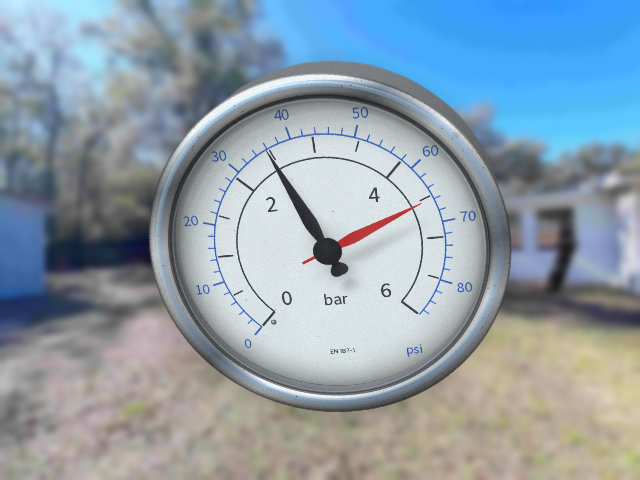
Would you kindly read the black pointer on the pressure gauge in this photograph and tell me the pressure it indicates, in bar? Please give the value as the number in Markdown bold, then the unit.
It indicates **2.5** bar
